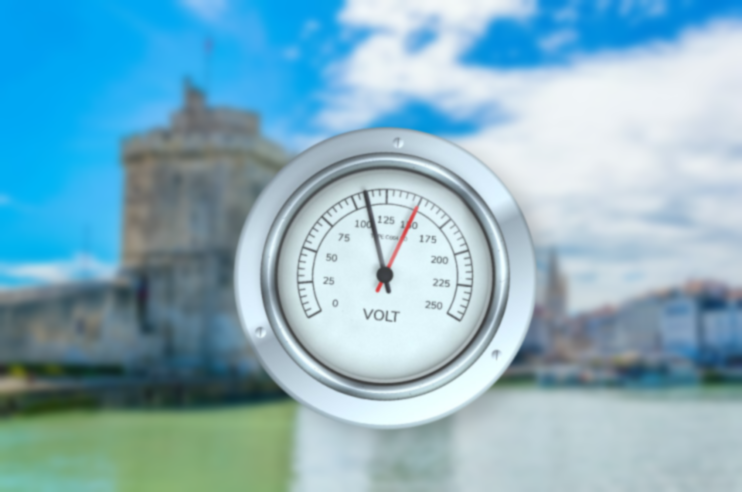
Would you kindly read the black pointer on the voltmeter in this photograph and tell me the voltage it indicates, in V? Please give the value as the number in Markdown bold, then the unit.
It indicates **110** V
